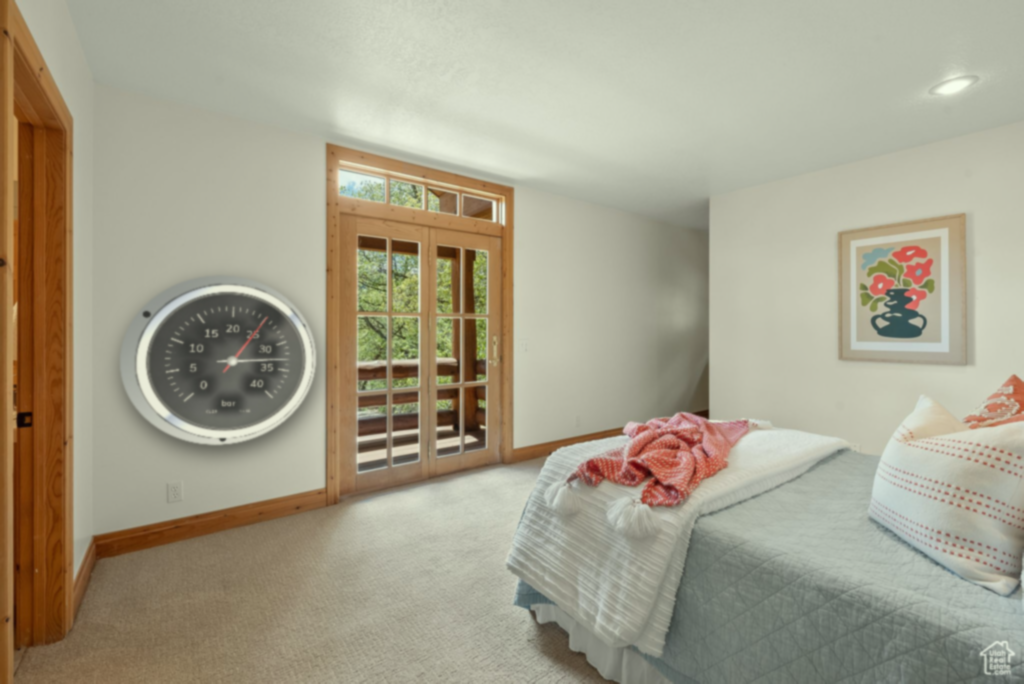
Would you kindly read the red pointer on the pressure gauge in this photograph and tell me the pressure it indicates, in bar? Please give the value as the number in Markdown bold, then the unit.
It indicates **25** bar
